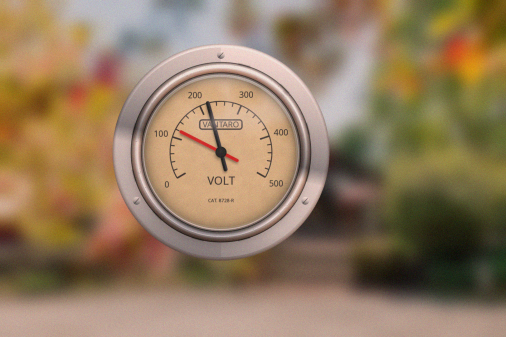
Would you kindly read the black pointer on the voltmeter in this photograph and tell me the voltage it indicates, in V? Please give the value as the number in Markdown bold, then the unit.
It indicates **220** V
